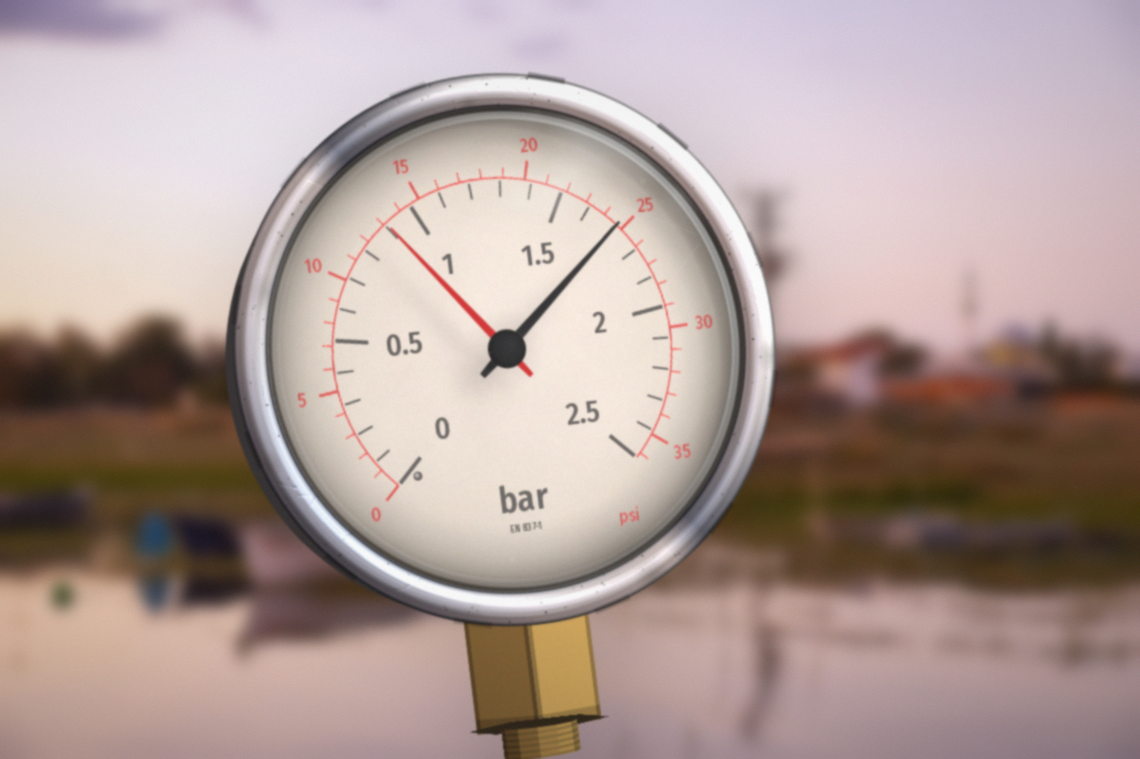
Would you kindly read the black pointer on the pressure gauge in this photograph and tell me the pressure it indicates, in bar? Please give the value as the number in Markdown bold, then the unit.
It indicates **1.7** bar
